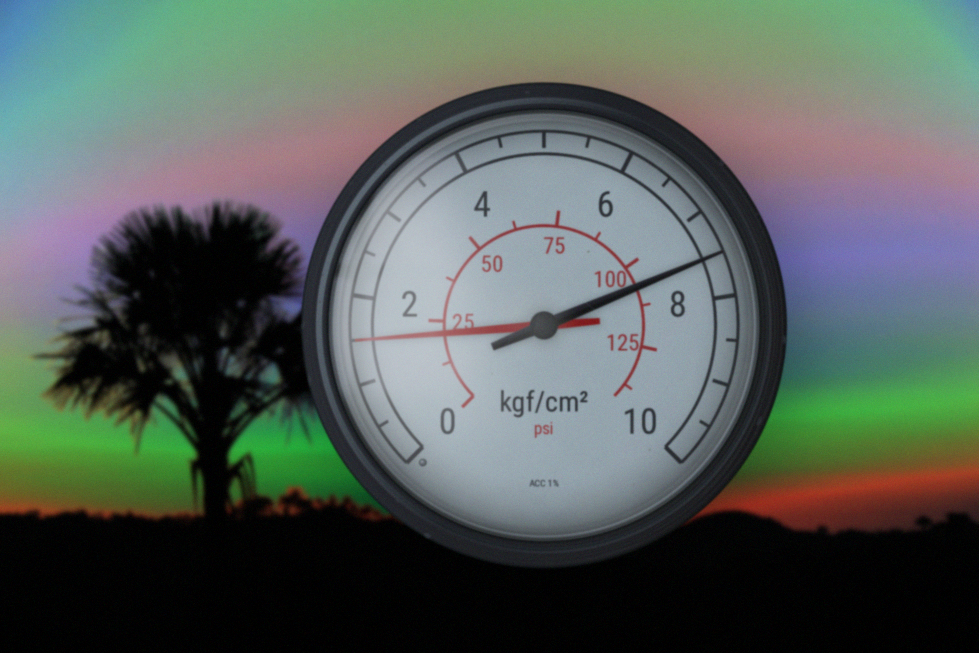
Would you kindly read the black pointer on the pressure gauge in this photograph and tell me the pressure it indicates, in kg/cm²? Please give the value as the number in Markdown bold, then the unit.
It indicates **7.5** kg/cm²
